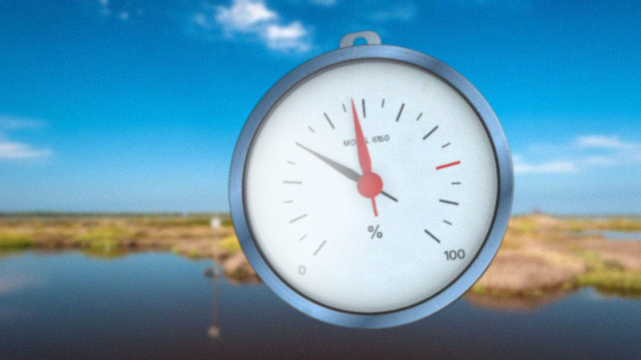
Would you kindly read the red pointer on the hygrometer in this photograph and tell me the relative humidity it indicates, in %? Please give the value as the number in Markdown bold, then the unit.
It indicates **47.5** %
